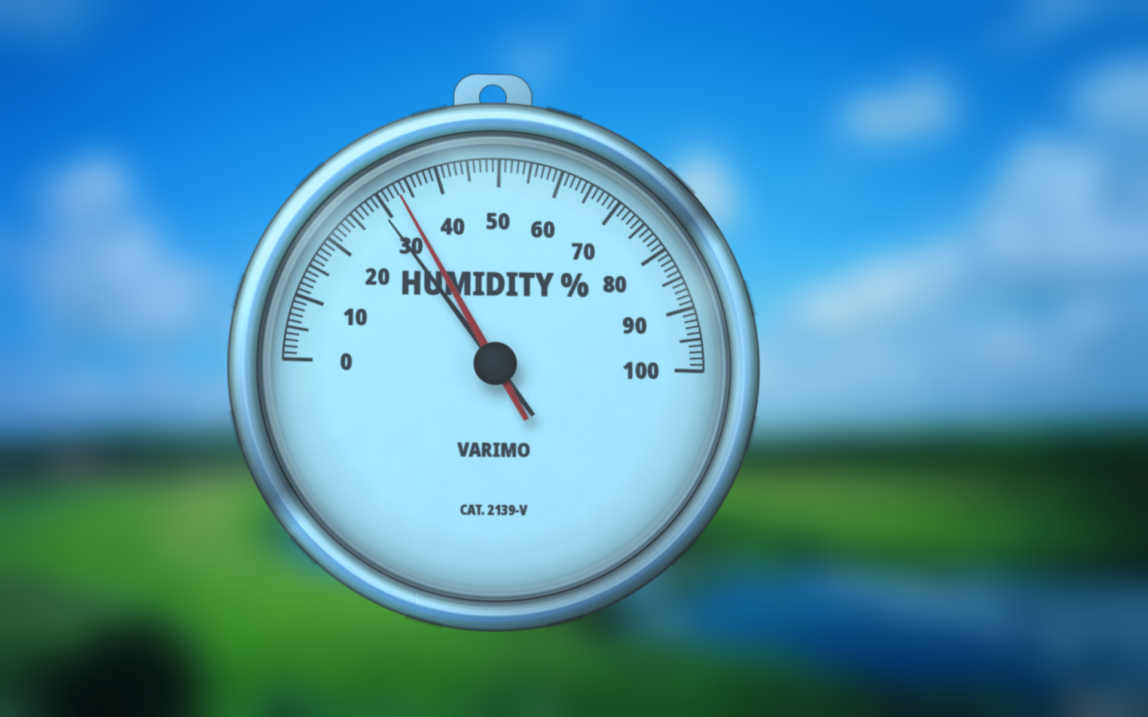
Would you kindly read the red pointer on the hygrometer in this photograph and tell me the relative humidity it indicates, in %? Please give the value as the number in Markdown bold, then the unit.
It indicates **33** %
